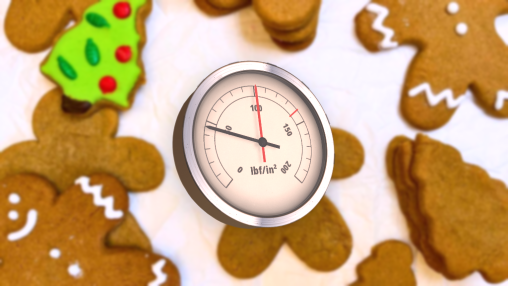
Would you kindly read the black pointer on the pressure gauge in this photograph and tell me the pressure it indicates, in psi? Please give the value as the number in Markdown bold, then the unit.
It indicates **45** psi
